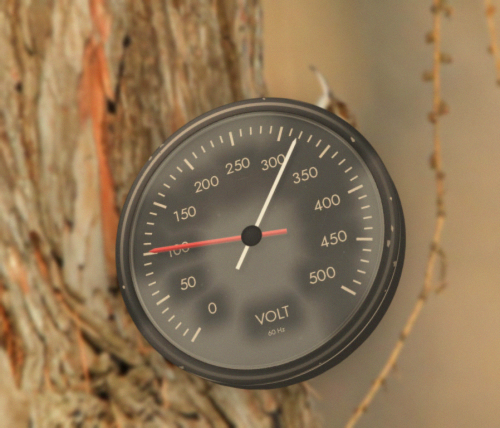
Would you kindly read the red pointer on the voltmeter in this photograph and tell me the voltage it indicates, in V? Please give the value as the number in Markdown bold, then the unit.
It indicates **100** V
